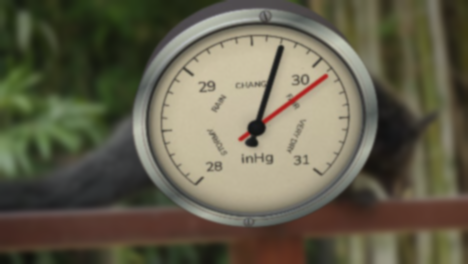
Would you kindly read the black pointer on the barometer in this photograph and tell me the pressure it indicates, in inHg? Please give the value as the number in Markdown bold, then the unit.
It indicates **29.7** inHg
